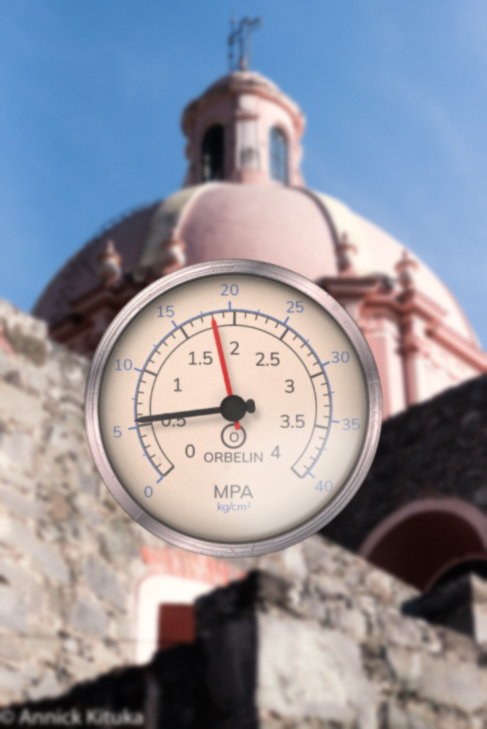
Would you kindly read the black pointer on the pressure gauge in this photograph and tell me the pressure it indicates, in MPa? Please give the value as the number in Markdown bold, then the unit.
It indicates **0.55** MPa
